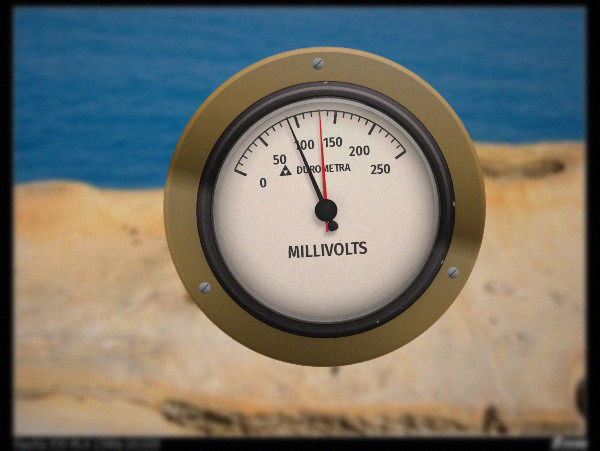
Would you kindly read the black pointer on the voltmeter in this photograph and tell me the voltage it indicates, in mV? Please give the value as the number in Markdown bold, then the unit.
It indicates **90** mV
